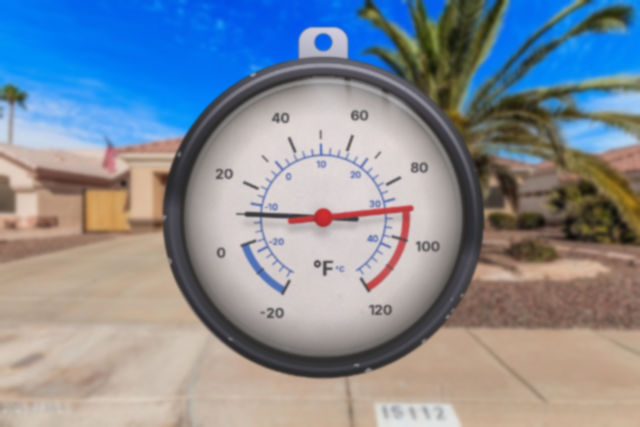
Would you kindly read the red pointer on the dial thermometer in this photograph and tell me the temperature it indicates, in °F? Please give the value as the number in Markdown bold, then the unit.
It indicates **90** °F
